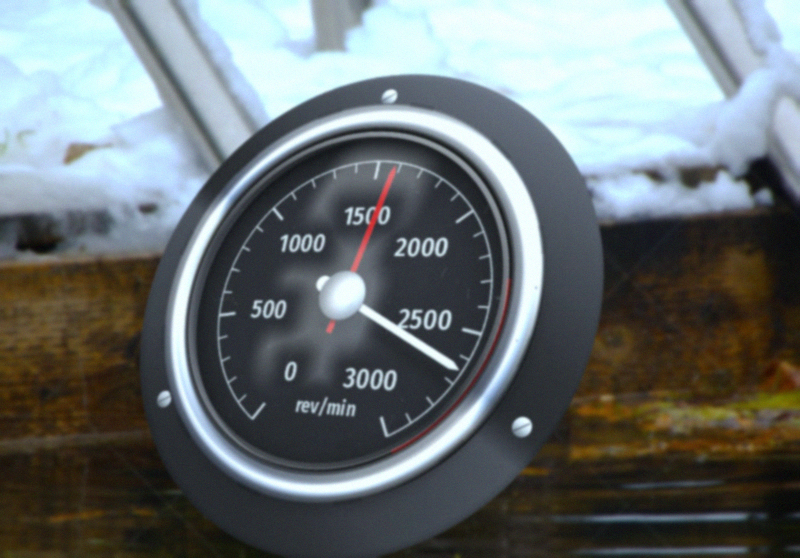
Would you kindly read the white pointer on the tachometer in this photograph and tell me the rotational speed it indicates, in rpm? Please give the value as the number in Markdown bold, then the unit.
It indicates **2650** rpm
